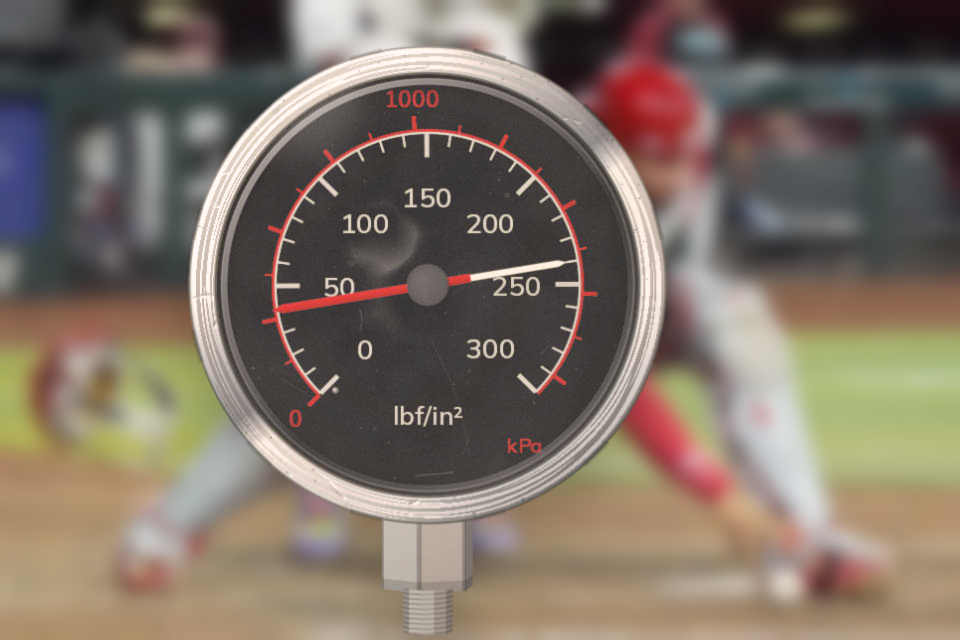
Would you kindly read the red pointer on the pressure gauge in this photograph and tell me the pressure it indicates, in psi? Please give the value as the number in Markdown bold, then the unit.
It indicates **40** psi
